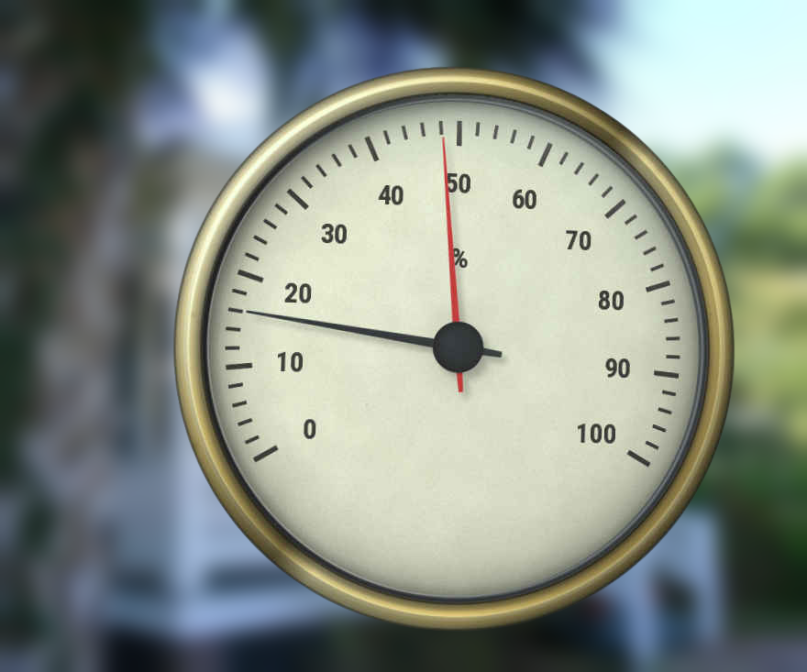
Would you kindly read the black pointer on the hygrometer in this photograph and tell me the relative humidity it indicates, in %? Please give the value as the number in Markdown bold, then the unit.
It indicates **16** %
